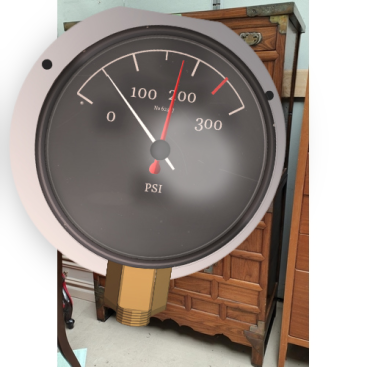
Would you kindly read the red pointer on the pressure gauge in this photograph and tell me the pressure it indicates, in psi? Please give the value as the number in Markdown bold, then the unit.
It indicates **175** psi
